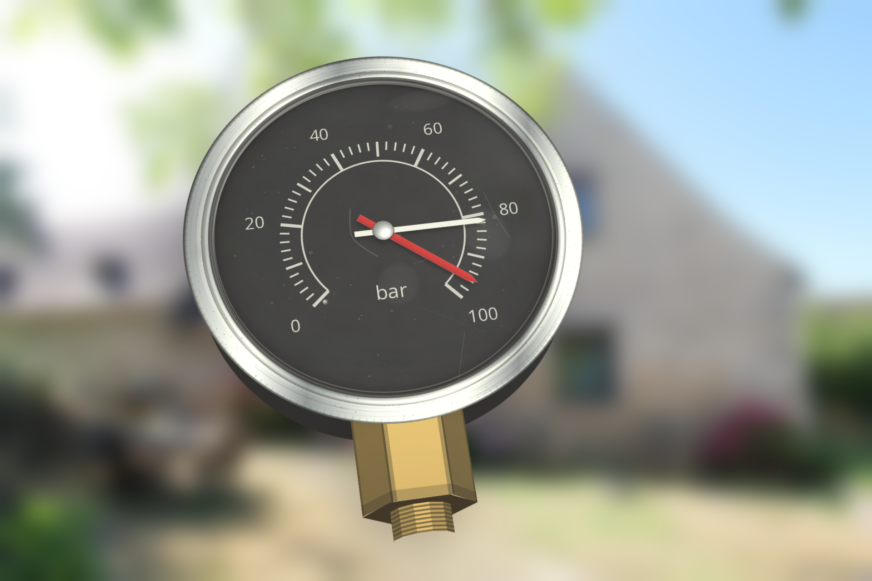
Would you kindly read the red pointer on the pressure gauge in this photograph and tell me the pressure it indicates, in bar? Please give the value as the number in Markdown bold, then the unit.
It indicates **96** bar
